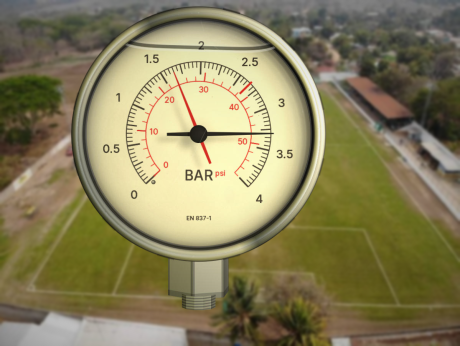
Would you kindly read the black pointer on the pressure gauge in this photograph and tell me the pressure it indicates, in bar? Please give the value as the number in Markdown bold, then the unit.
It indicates **3.3** bar
